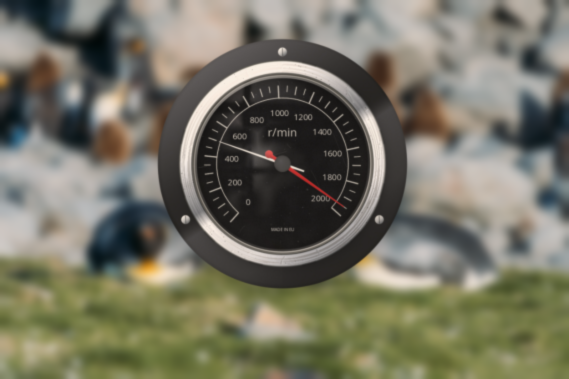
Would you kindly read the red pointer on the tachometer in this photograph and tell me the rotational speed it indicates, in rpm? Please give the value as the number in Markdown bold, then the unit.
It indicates **1950** rpm
